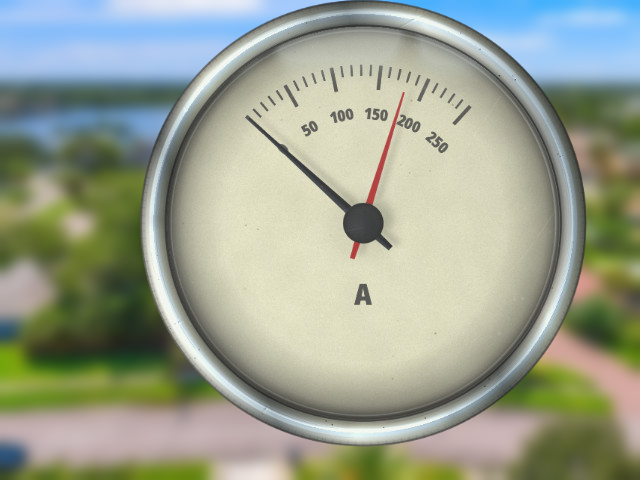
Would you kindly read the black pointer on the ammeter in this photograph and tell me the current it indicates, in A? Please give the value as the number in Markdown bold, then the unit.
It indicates **0** A
